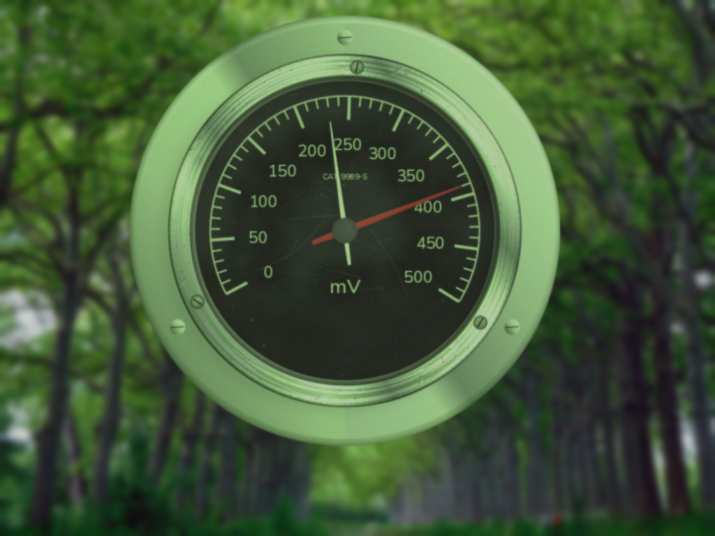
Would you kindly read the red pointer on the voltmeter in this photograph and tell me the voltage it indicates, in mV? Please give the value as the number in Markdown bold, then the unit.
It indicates **390** mV
